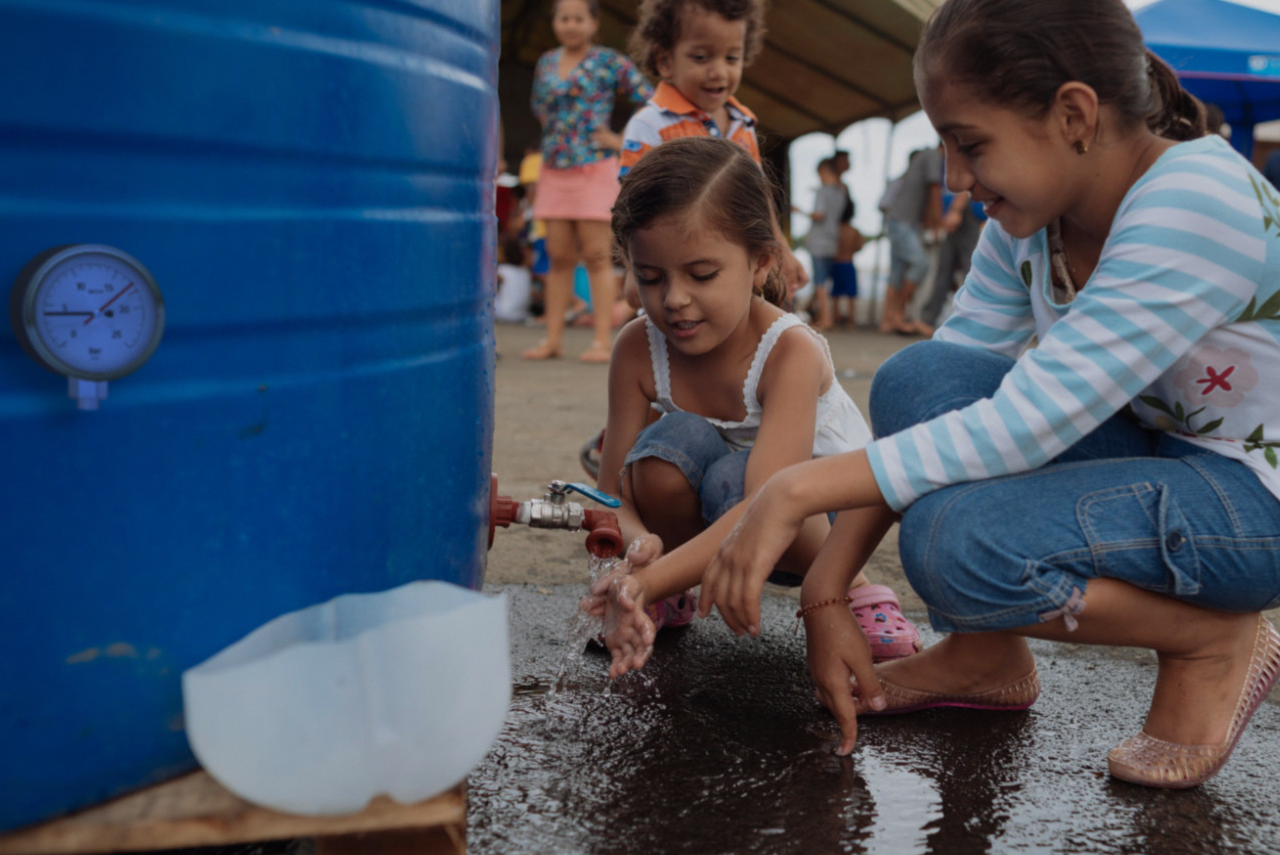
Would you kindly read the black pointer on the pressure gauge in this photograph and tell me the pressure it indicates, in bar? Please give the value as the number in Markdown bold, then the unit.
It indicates **4** bar
